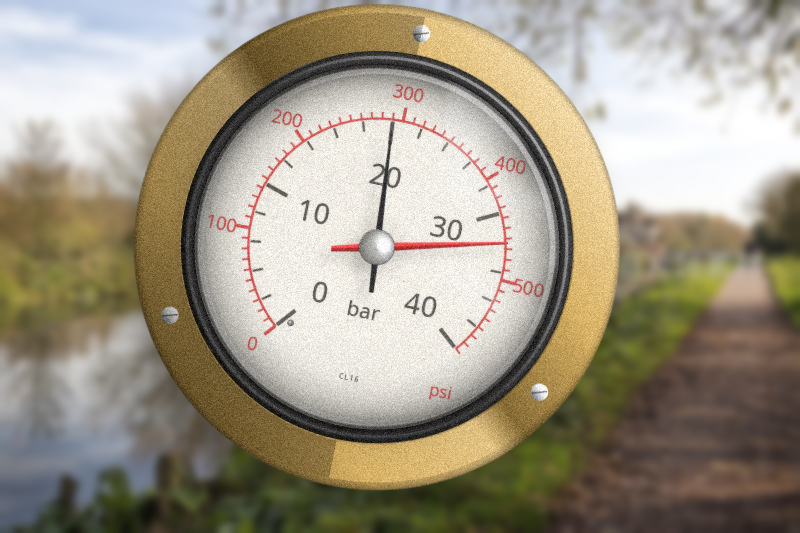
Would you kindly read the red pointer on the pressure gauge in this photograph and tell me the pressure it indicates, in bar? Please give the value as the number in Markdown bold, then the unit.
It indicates **32** bar
